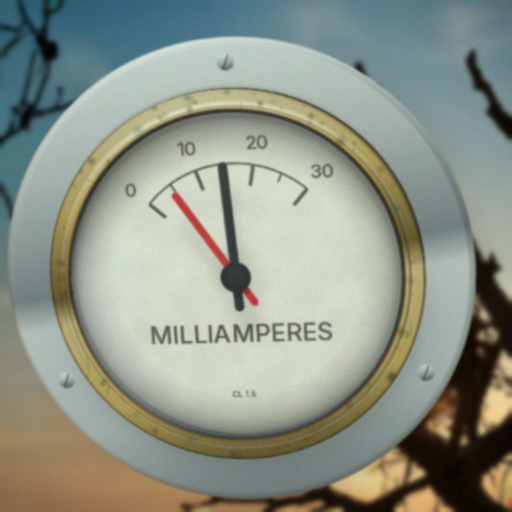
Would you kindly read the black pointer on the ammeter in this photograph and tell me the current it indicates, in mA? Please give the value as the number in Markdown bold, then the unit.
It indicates **15** mA
